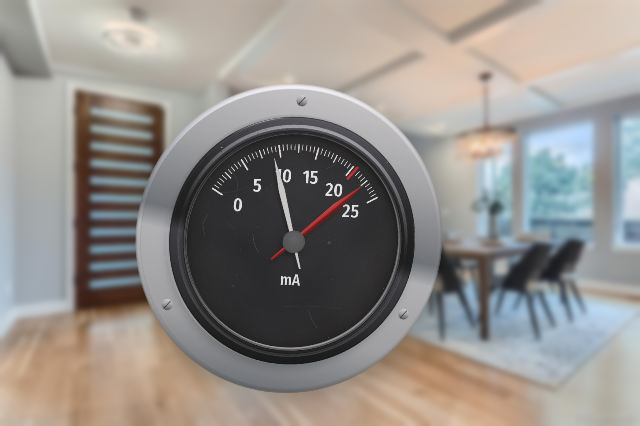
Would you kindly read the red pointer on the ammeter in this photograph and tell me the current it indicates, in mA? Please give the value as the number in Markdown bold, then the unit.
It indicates **22.5** mA
